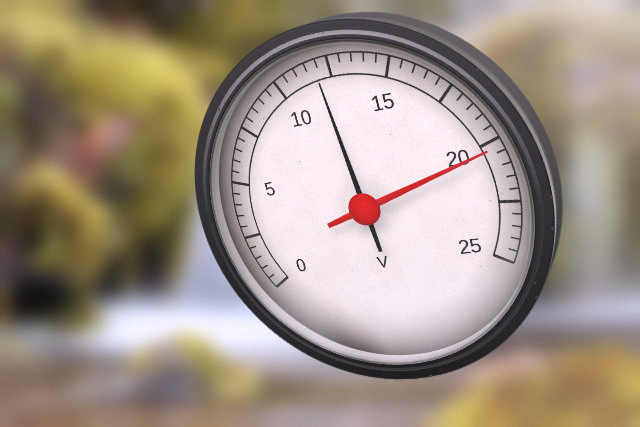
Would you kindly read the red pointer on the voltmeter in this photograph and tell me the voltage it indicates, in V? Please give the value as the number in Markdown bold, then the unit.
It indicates **20.25** V
